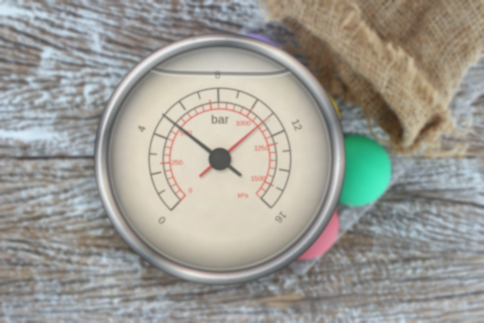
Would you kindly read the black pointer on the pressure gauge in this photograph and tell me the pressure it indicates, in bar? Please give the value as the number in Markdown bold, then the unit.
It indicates **5** bar
